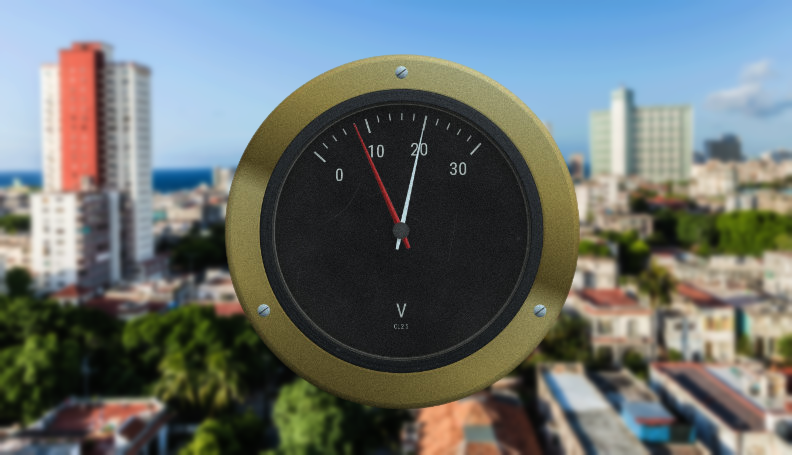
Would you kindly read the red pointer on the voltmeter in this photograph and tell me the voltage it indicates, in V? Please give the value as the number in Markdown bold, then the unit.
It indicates **8** V
